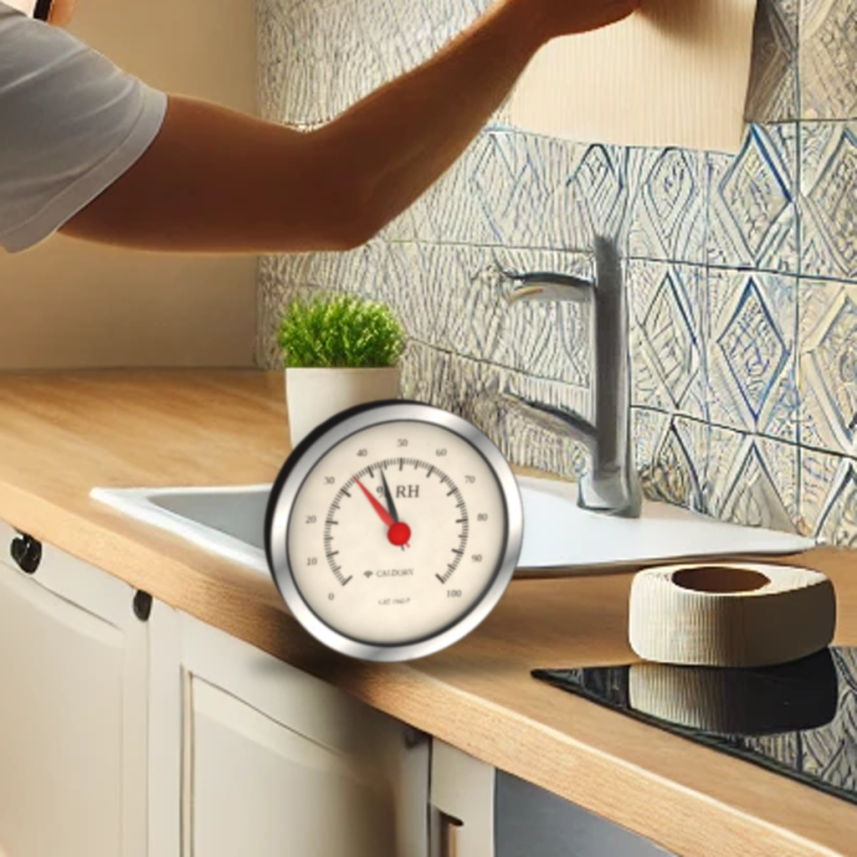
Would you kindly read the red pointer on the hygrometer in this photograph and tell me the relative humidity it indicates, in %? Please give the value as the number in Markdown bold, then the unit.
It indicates **35** %
